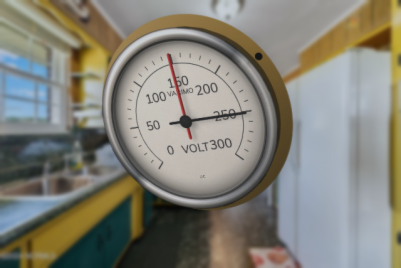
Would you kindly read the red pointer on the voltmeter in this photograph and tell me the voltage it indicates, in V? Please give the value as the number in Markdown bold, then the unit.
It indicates **150** V
